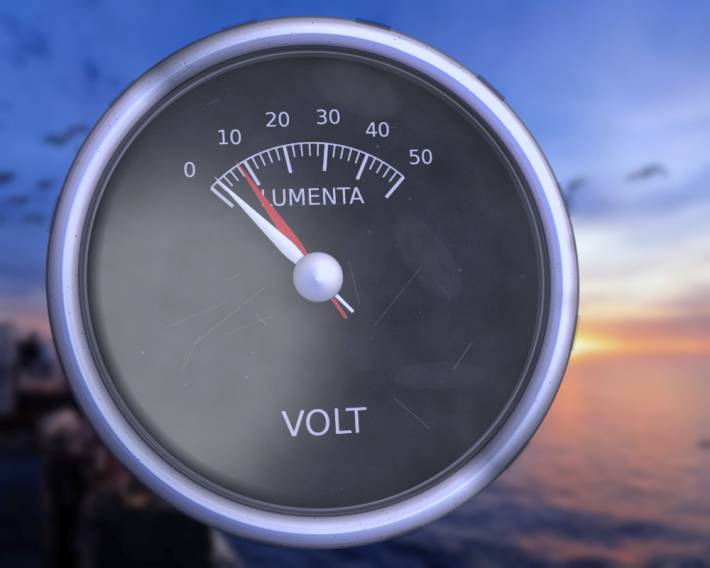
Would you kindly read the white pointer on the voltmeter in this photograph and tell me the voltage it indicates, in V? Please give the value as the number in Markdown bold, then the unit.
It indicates **2** V
